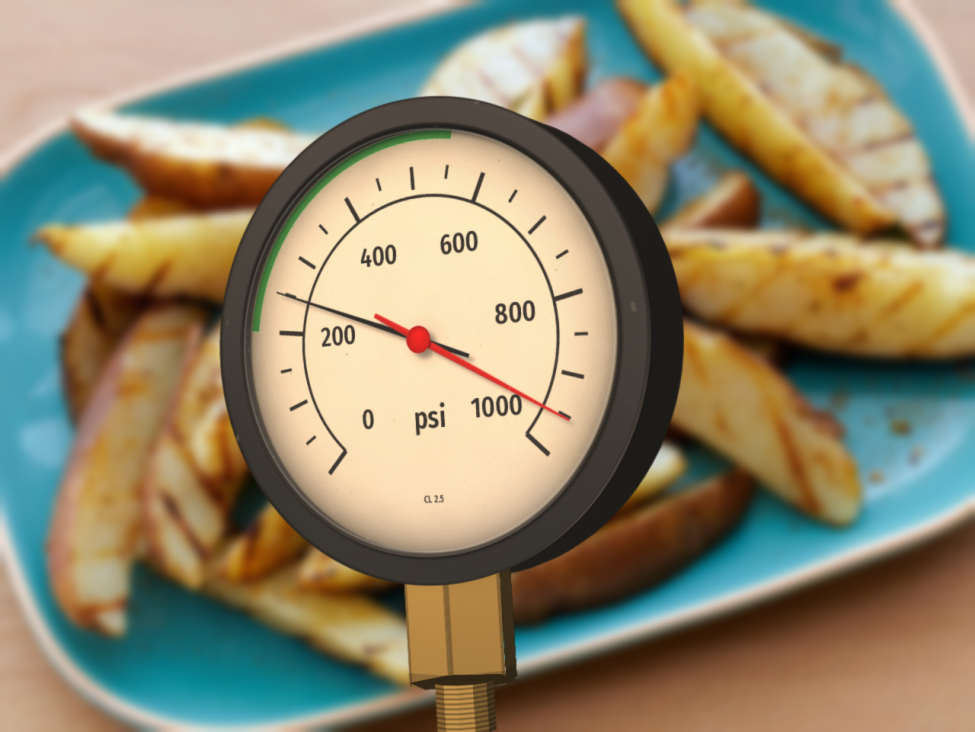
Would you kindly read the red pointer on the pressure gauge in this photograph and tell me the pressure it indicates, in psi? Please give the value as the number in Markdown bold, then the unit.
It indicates **950** psi
